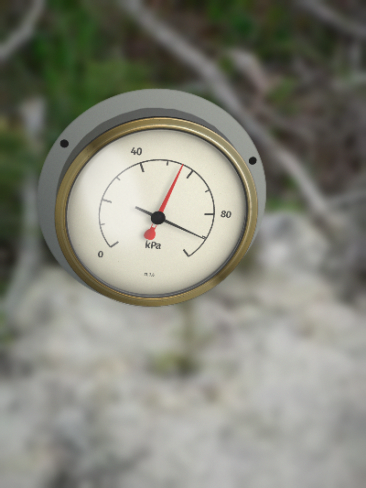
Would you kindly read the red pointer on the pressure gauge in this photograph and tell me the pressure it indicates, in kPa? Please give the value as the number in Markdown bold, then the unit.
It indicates **55** kPa
